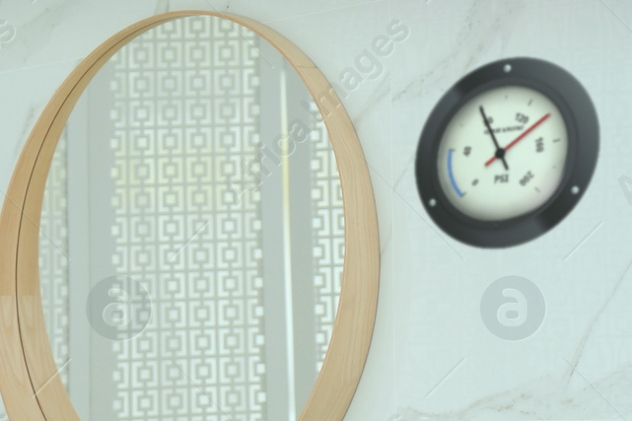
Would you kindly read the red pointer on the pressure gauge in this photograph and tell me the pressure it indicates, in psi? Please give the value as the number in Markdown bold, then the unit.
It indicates **140** psi
